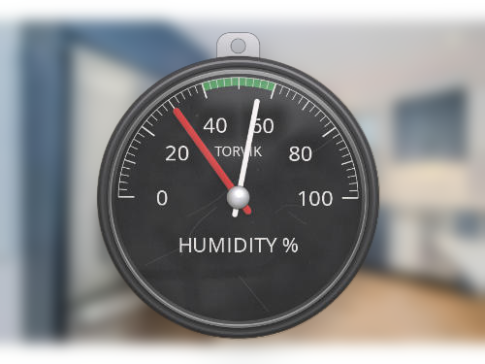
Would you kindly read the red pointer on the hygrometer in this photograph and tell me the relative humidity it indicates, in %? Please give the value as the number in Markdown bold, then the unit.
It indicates **30** %
